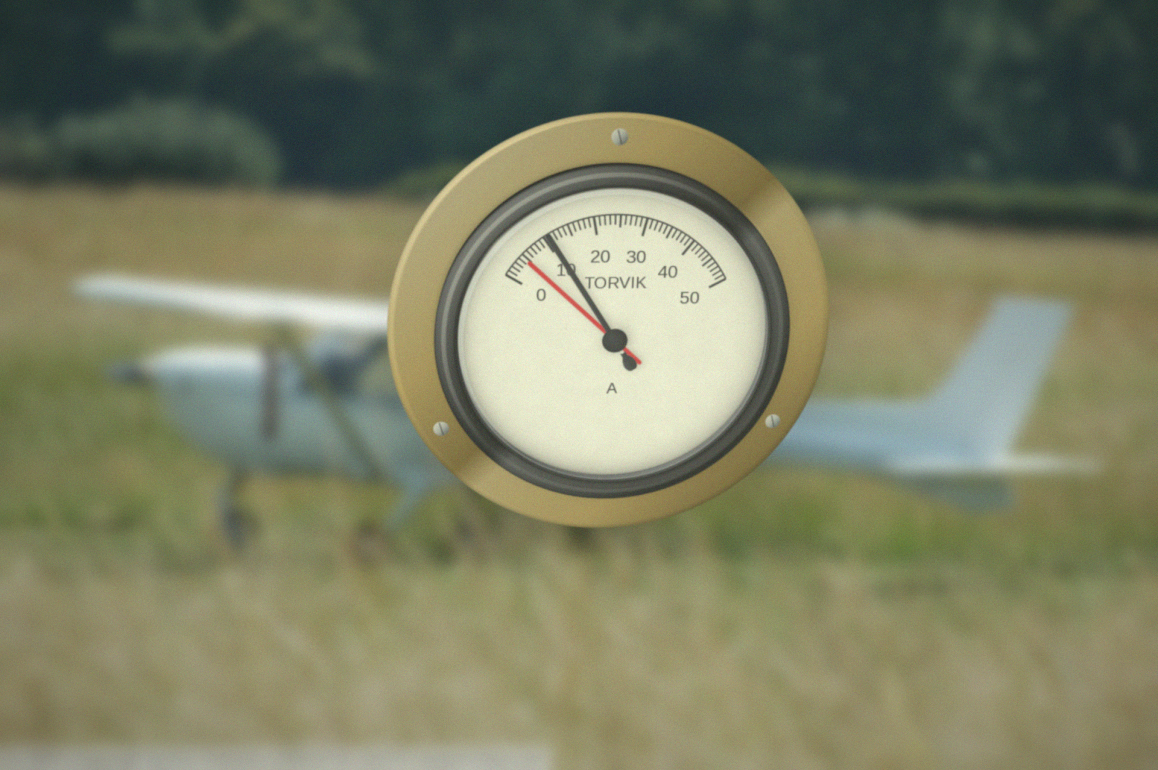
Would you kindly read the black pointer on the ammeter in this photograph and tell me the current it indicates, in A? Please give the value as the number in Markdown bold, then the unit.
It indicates **11** A
